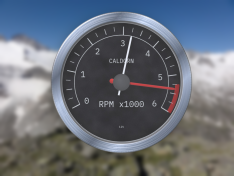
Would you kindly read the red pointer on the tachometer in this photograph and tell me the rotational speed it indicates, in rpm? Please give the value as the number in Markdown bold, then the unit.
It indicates **5375** rpm
